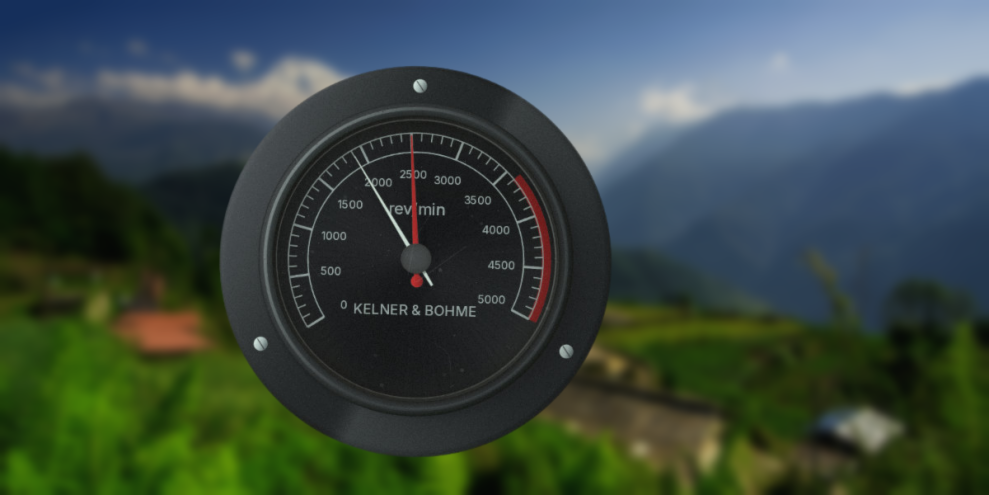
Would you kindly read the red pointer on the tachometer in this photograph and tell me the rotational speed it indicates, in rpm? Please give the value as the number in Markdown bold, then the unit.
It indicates **2500** rpm
